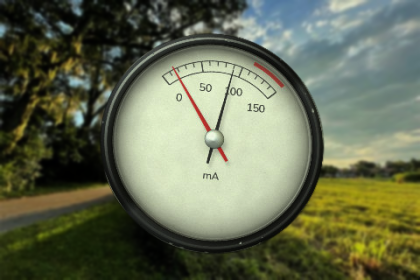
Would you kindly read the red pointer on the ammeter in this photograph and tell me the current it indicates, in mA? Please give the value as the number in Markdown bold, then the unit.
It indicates **15** mA
